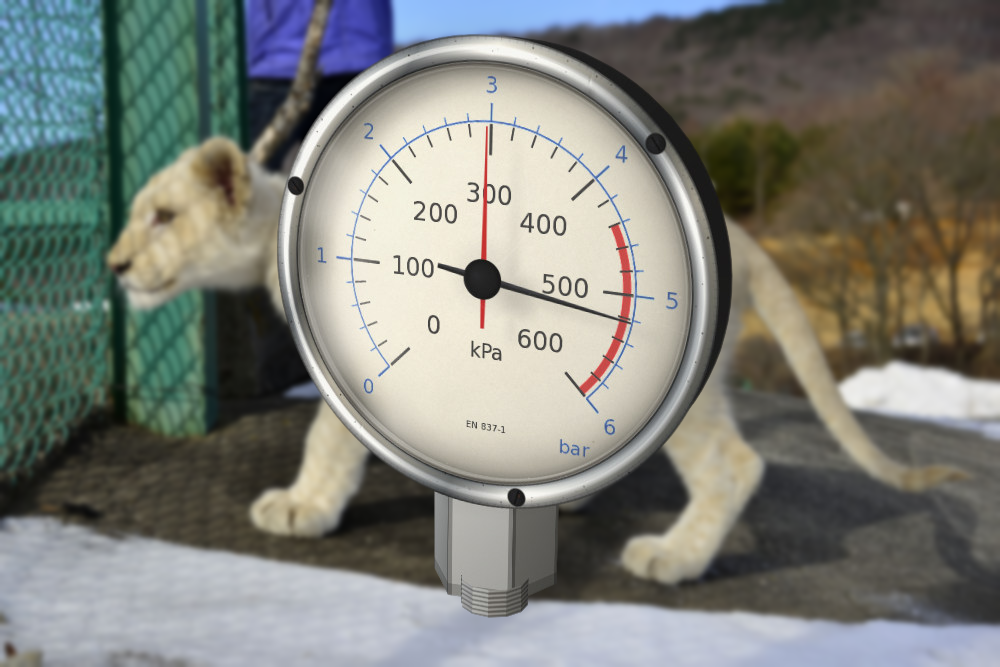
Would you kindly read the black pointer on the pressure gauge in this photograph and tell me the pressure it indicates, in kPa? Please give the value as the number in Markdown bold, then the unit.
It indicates **520** kPa
